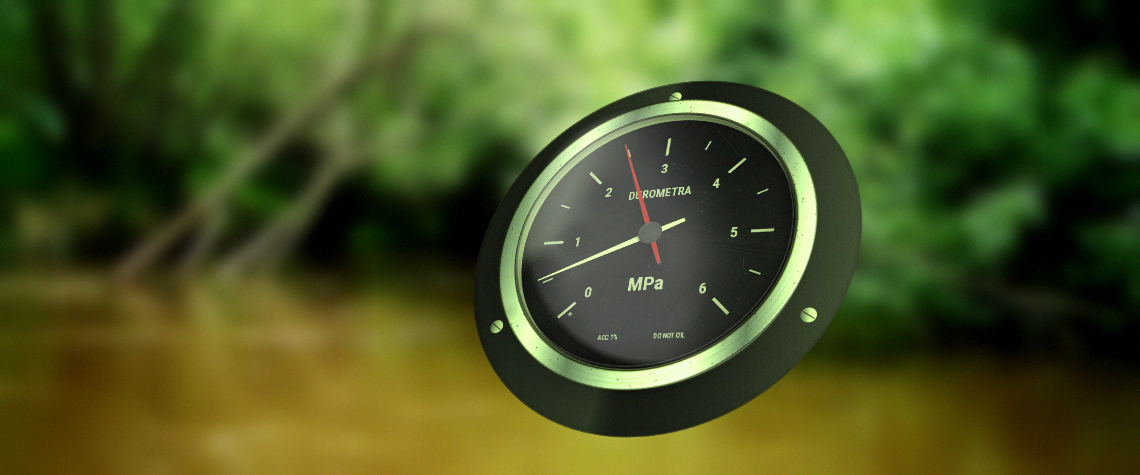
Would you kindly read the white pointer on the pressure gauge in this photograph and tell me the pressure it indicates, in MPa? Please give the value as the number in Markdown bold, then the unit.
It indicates **0.5** MPa
